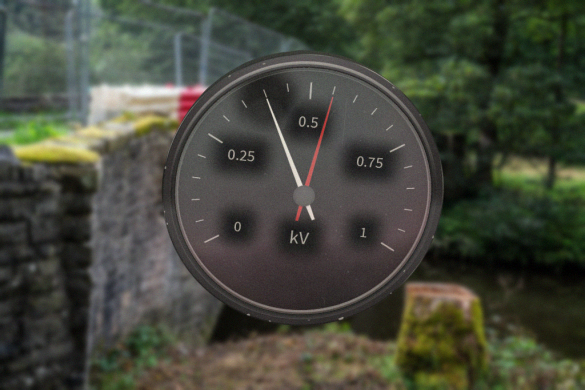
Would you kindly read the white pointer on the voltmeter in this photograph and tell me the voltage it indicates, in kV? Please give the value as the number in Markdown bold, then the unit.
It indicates **0.4** kV
